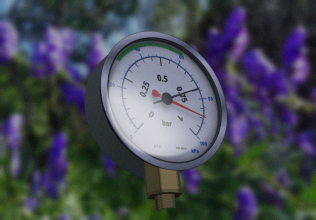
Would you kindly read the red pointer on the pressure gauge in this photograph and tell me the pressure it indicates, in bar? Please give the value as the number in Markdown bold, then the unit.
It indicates **0.9** bar
